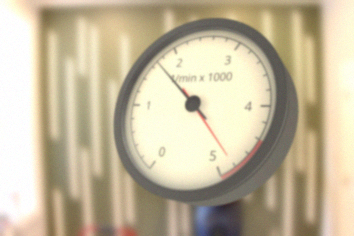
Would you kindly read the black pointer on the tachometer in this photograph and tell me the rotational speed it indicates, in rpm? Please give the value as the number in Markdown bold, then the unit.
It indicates **1700** rpm
